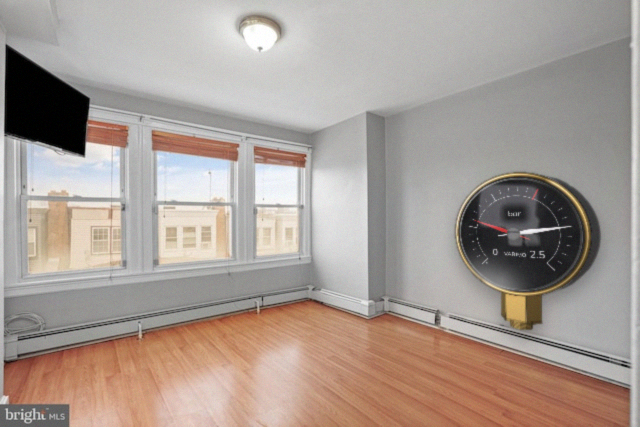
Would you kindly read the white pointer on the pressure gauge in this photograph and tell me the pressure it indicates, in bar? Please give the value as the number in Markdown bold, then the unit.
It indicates **2** bar
